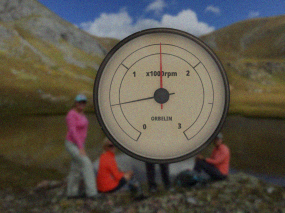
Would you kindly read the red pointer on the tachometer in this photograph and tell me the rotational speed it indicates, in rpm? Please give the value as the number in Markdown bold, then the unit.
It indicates **1500** rpm
